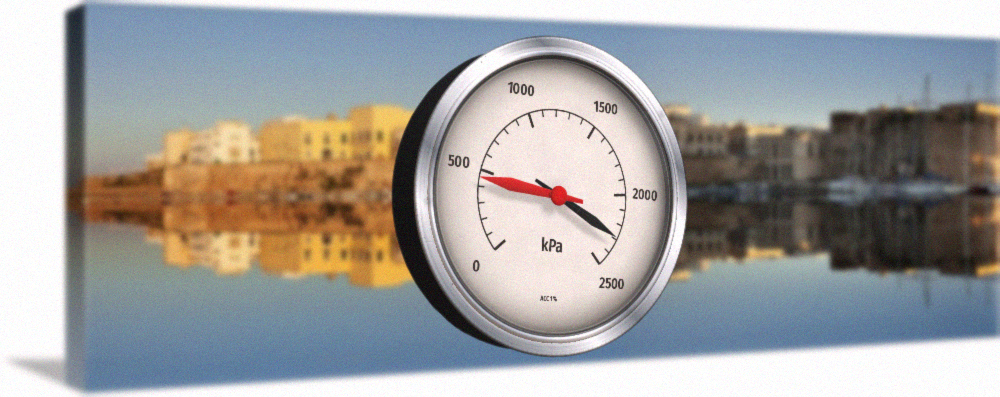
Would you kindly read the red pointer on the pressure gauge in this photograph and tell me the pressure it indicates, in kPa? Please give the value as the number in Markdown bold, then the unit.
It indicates **450** kPa
